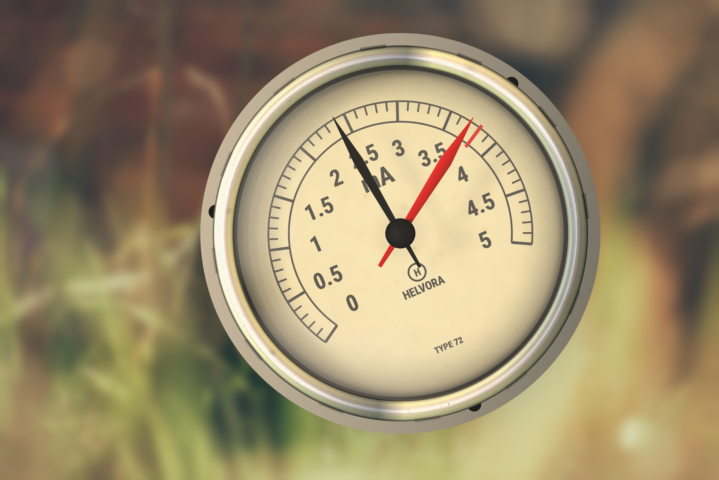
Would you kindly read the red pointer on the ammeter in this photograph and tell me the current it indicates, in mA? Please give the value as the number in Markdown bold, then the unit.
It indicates **3.7** mA
